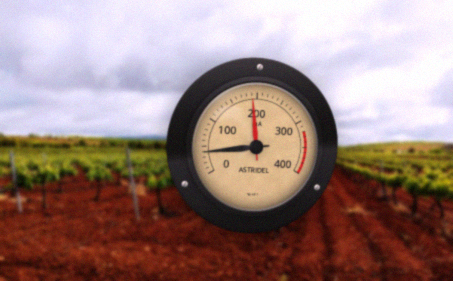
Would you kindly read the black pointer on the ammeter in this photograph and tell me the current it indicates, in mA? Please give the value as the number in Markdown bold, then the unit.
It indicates **40** mA
